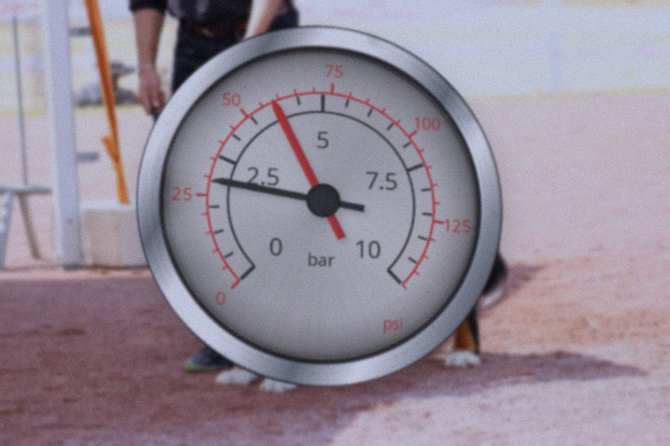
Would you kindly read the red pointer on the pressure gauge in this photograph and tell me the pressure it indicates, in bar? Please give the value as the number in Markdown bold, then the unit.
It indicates **4** bar
